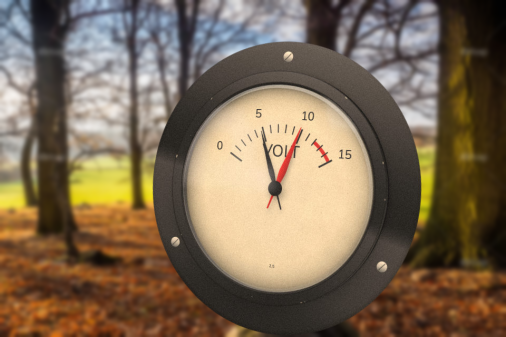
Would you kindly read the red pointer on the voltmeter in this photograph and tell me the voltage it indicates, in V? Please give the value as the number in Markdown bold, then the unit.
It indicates **10** V
